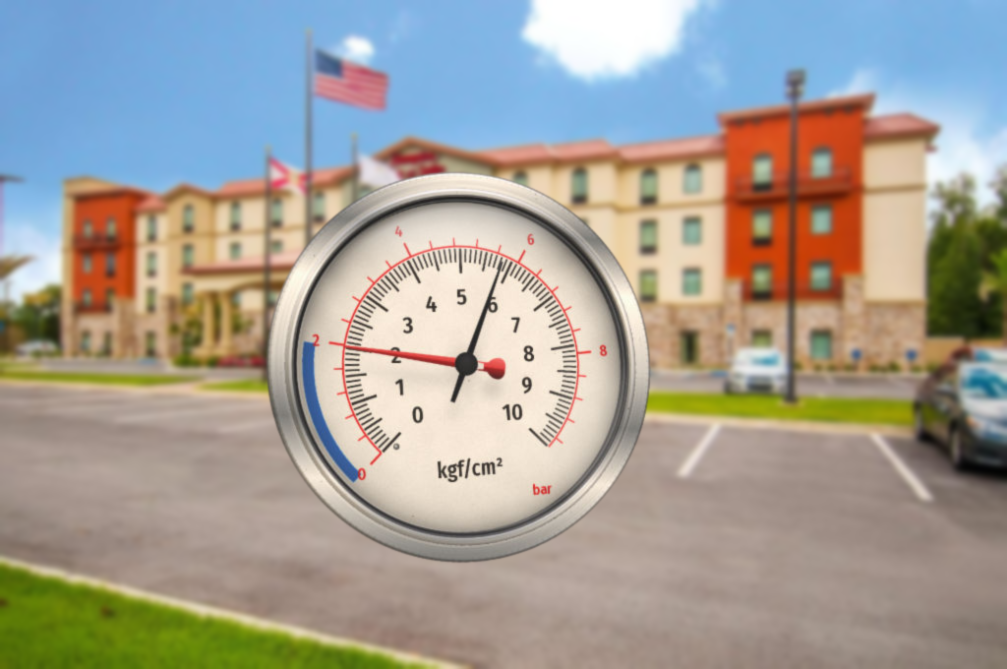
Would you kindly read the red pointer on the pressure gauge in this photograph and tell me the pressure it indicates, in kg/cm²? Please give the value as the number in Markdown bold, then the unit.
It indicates **2** kg/cm²
